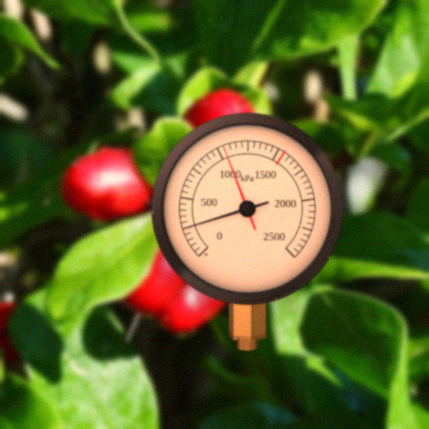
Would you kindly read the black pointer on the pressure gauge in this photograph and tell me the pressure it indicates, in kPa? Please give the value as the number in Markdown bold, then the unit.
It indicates **250** kPa
